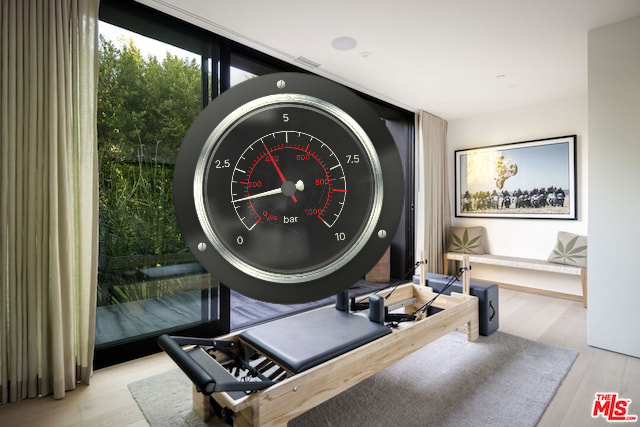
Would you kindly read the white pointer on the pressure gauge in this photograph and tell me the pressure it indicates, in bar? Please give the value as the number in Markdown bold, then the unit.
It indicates **1.25** bar
